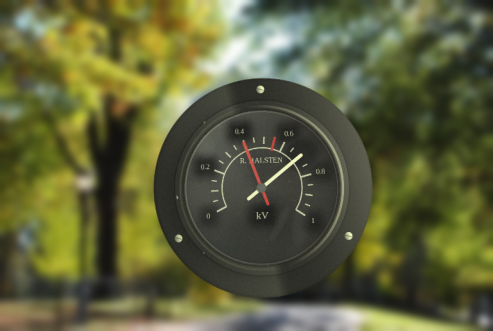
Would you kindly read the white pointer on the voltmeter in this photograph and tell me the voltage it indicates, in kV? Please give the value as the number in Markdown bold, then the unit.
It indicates **0.7** kV
